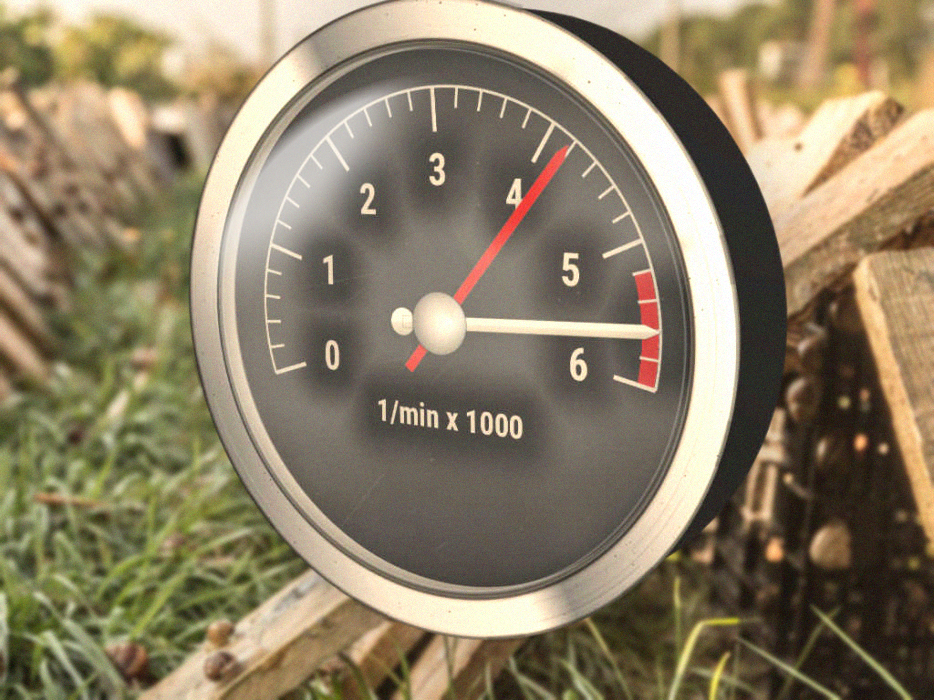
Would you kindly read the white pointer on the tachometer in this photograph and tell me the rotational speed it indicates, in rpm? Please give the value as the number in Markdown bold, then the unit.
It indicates **5600** rpm
